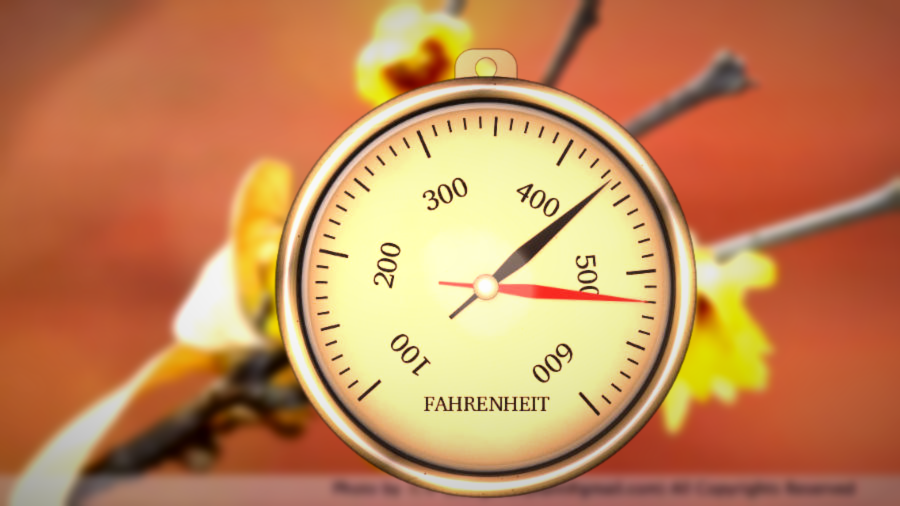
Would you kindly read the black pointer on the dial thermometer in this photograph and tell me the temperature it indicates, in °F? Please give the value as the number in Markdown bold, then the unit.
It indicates **435** °F
